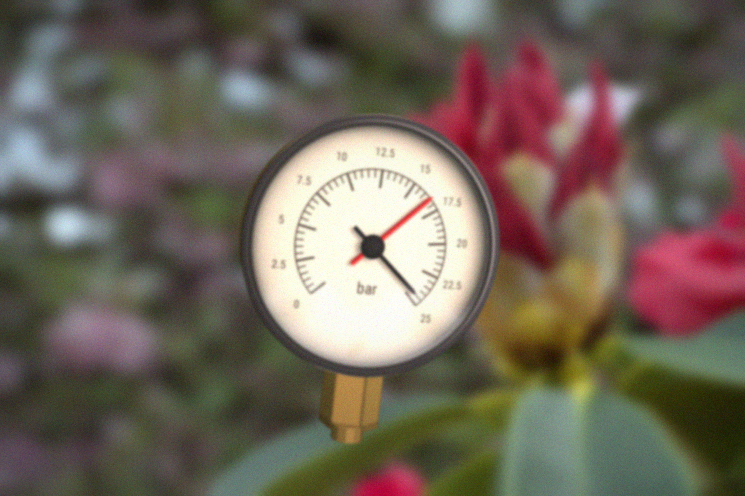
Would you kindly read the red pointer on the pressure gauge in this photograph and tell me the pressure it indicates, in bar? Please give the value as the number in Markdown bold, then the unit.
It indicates **16.5** bar
